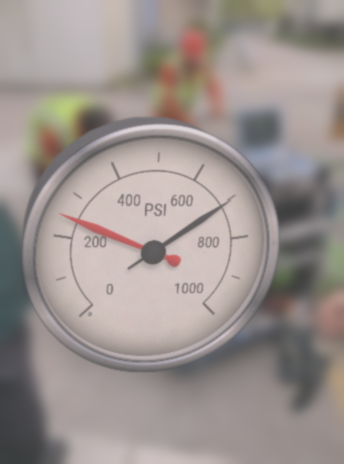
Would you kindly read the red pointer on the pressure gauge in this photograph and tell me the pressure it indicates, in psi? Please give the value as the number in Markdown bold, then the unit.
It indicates **250** psi
